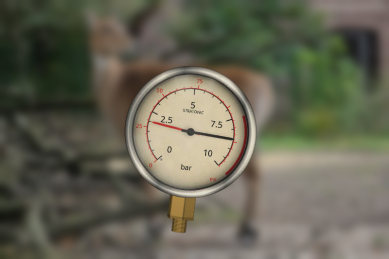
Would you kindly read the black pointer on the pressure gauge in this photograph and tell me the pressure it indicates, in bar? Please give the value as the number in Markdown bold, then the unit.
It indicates **8.5** bar
